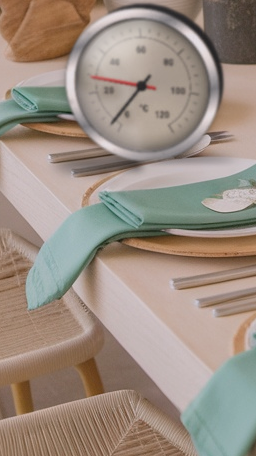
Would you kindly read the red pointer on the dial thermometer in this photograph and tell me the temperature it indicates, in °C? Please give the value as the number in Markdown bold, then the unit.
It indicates **28** °C
